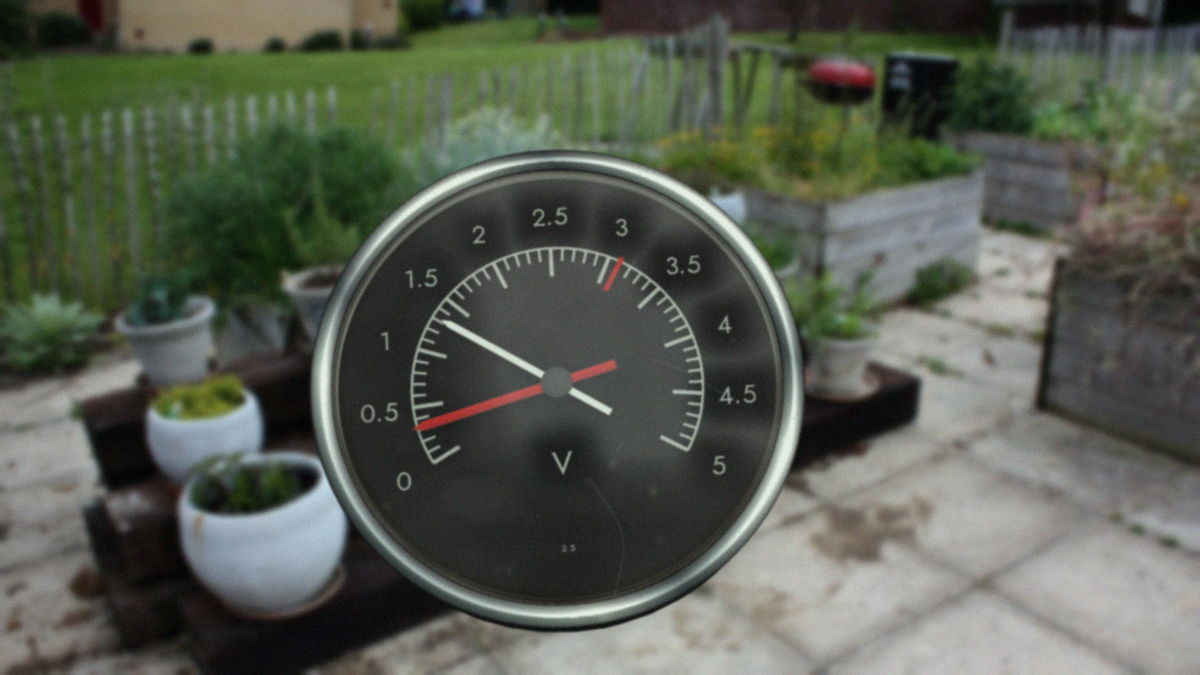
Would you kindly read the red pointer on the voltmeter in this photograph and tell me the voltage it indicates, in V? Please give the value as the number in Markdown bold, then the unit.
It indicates **0.3** V
